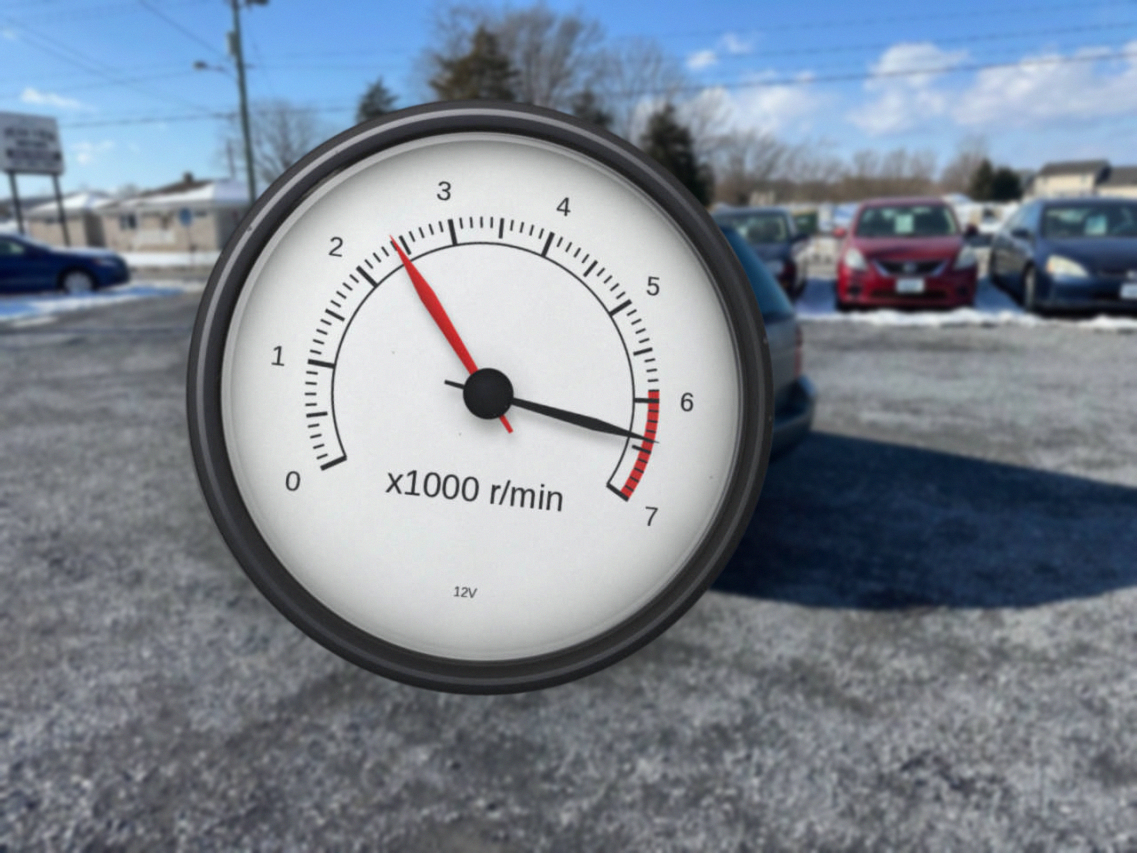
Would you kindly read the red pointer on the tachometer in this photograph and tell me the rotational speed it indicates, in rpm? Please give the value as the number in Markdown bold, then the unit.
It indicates **2400** rpm
